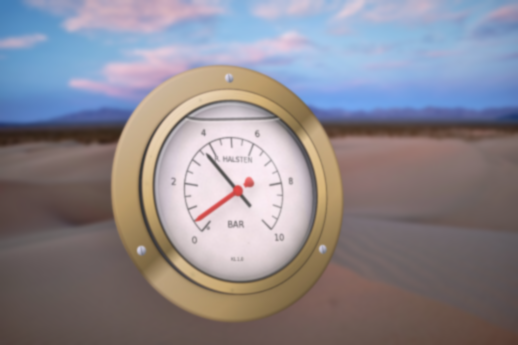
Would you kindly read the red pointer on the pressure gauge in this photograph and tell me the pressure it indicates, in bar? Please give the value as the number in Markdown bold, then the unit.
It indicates **0.5** bar
